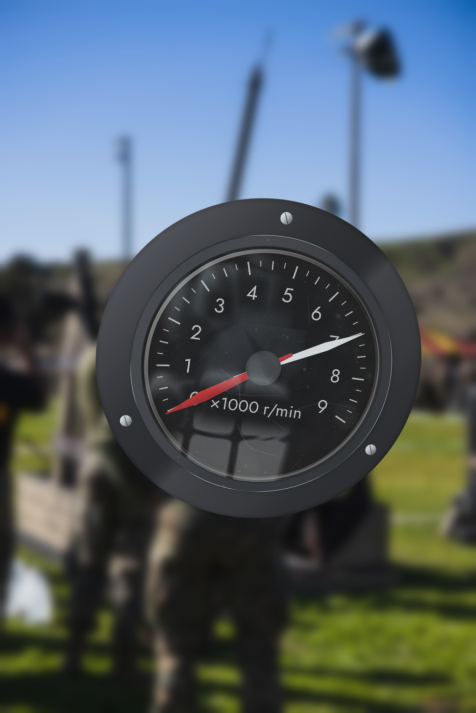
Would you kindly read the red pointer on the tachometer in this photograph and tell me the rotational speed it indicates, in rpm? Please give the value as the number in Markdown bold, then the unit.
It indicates **0** rpm
